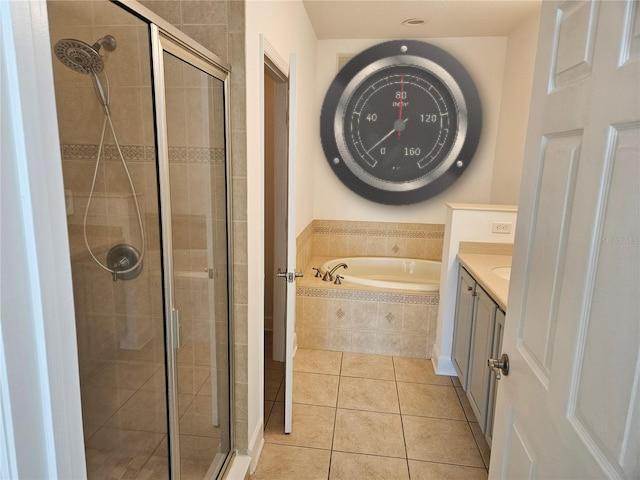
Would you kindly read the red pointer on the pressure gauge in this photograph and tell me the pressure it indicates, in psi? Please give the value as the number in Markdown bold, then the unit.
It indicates **80** psi
